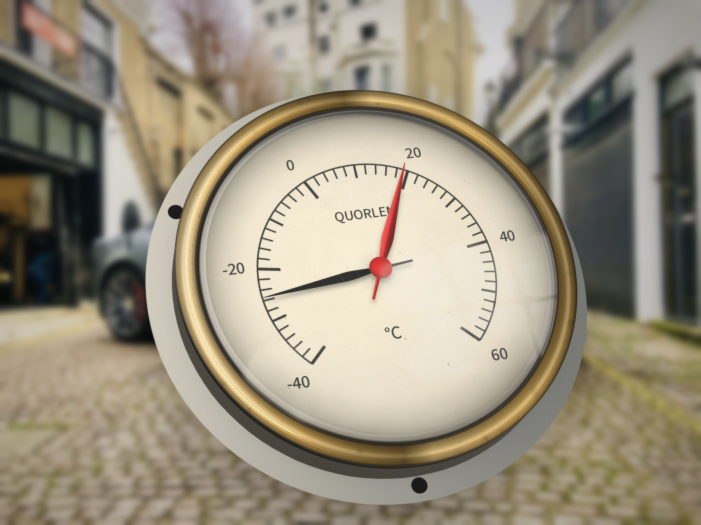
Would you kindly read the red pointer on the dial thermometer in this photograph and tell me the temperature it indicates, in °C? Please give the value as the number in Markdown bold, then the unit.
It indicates **19** °C
